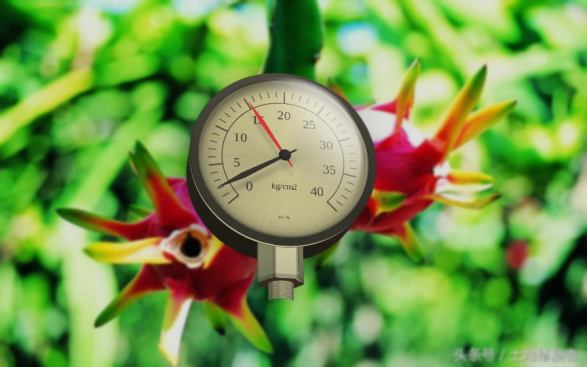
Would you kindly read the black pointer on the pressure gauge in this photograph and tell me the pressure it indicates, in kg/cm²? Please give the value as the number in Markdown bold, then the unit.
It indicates **2** kg/cm²
